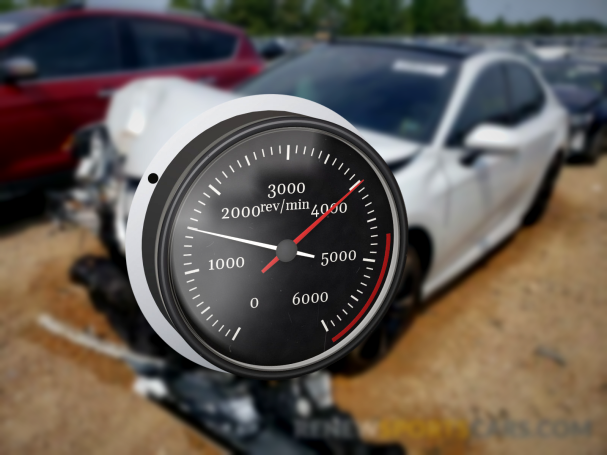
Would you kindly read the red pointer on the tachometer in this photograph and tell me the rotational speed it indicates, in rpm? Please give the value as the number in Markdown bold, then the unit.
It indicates **4000** rpm
